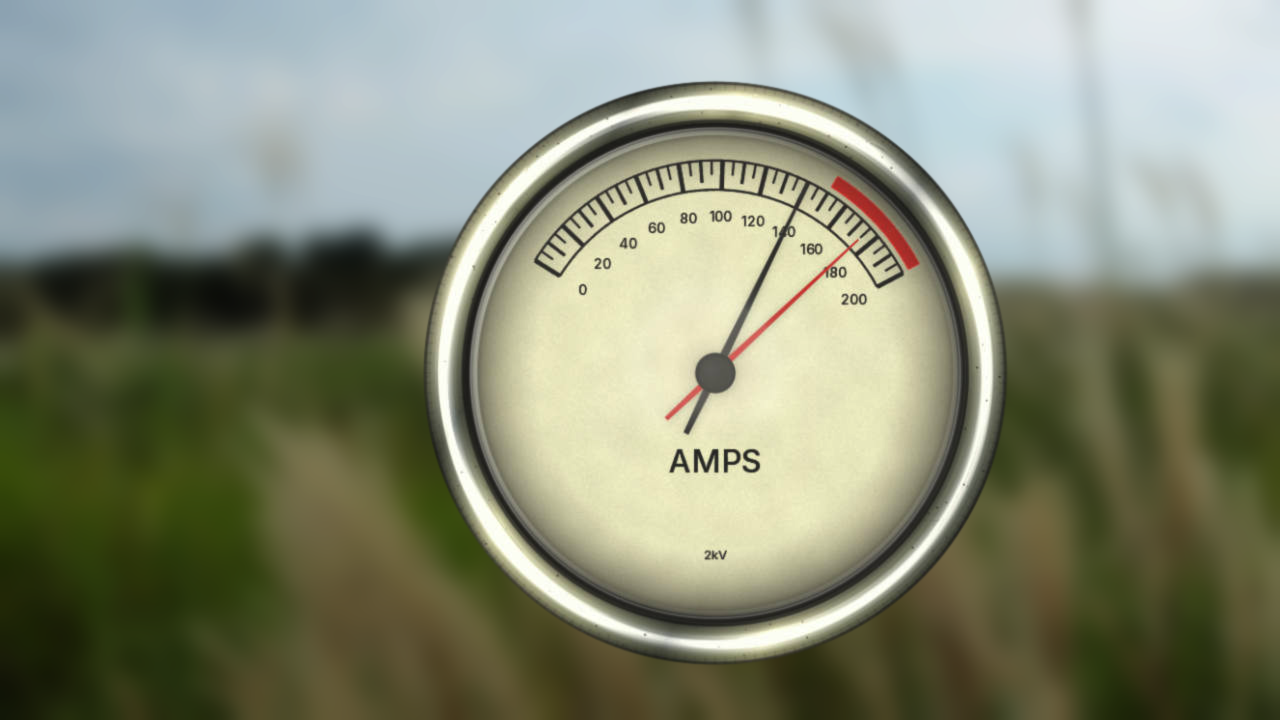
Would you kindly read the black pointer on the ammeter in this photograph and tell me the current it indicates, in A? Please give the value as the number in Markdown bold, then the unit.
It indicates **140** A
